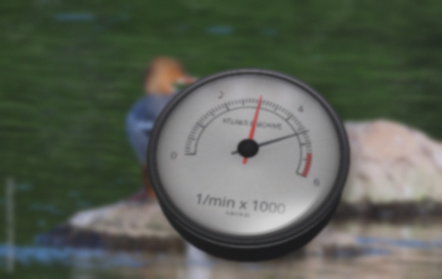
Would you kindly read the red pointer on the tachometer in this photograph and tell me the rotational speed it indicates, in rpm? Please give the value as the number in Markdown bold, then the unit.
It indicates **3000** rpm
